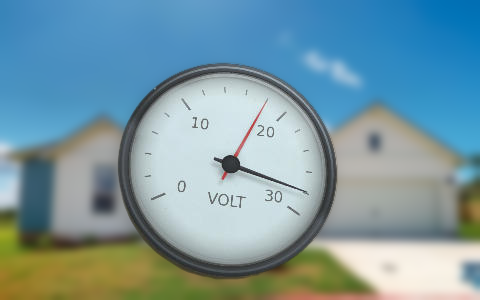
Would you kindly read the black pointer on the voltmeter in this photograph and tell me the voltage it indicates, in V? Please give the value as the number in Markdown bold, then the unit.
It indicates **28** V
